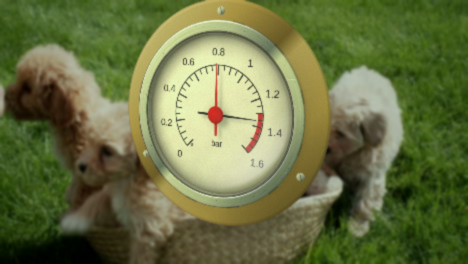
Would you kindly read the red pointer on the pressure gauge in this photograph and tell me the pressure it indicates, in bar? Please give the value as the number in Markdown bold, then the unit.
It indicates **0.8** bar
